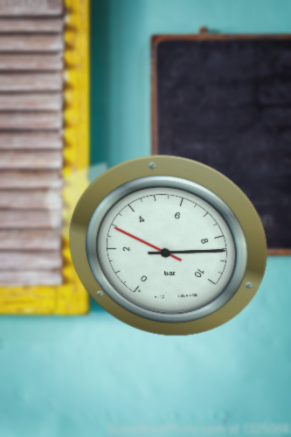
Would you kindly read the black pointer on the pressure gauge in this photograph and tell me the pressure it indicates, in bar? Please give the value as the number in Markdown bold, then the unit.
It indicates **8.5** bar
